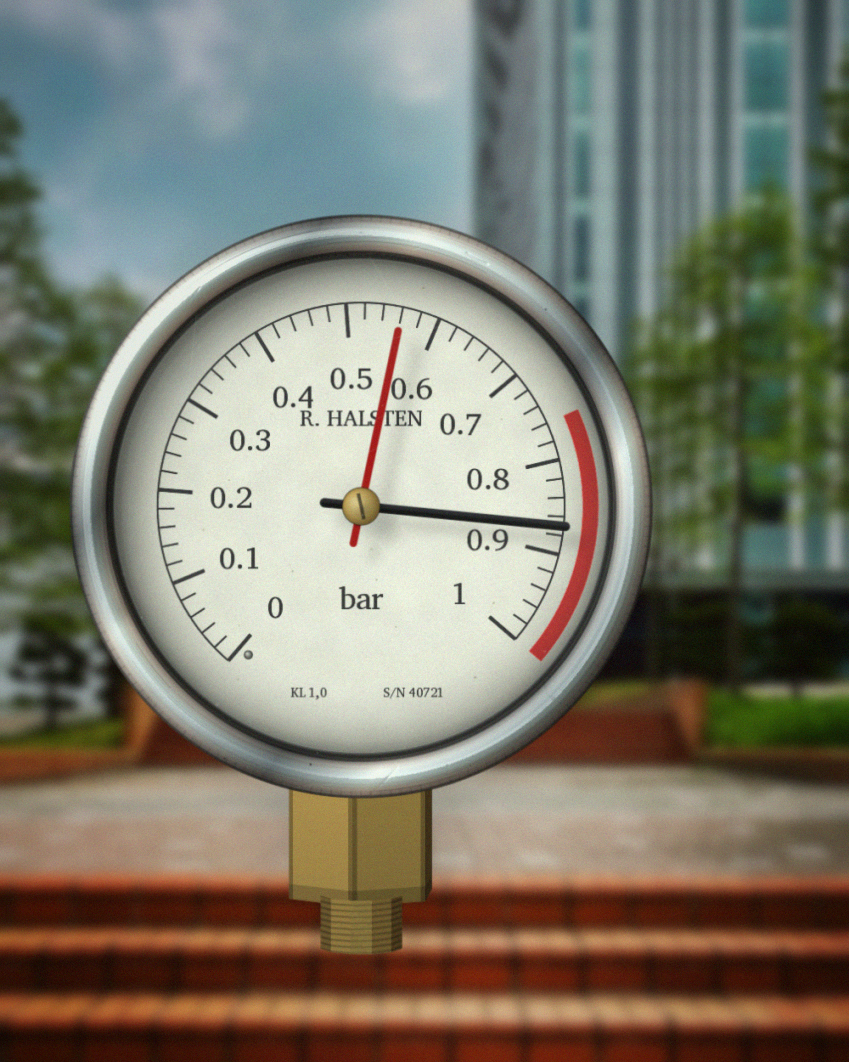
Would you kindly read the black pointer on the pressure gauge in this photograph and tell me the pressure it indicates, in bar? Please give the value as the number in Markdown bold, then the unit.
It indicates **0.87** bar
